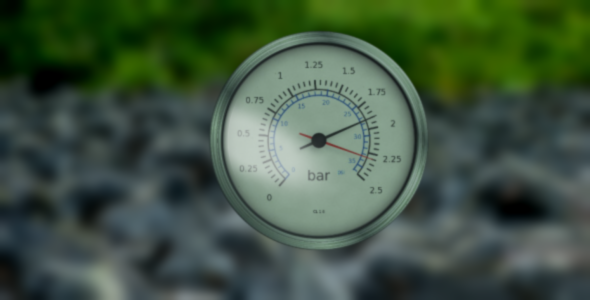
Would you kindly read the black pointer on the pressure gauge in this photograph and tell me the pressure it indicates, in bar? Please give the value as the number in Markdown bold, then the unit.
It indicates **1.9** bar
